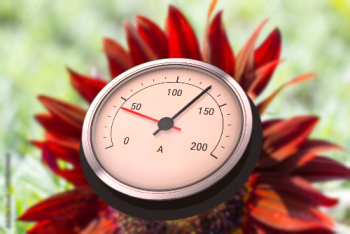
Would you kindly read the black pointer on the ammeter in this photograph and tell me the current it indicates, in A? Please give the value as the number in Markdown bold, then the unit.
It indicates **130** A
